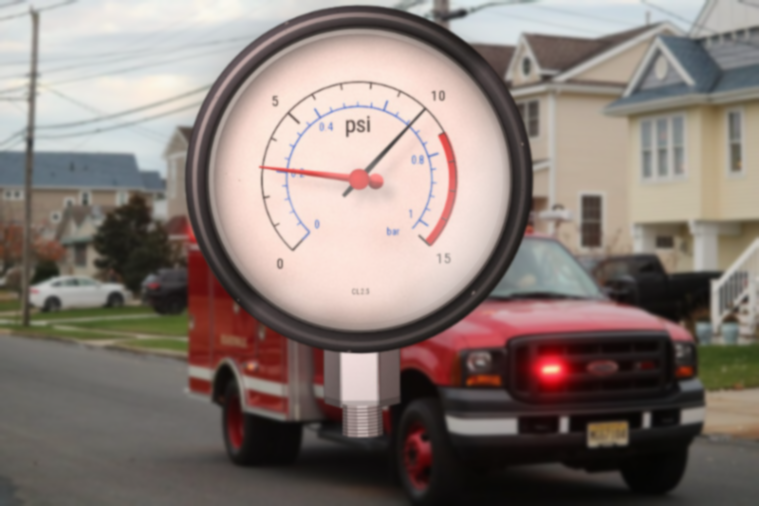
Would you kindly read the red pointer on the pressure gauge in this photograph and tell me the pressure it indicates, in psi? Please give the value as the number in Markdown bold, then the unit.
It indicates **3** psi
